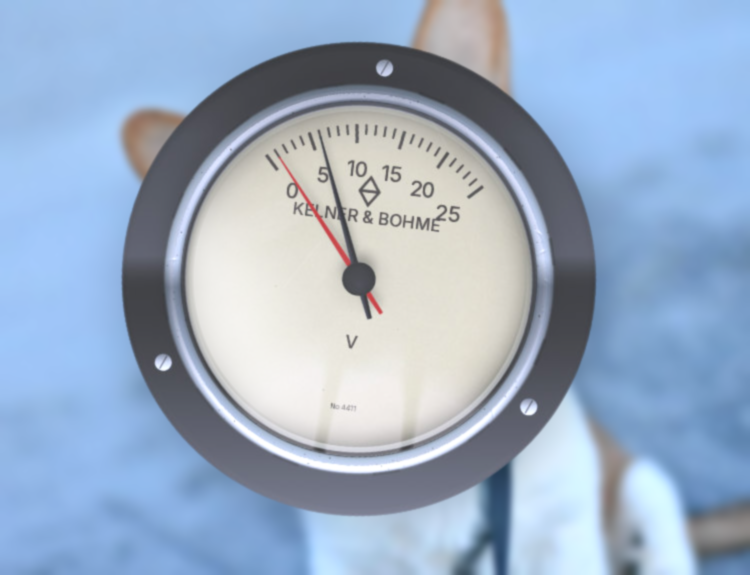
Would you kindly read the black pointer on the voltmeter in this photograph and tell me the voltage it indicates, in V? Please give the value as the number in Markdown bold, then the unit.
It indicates **6** V
